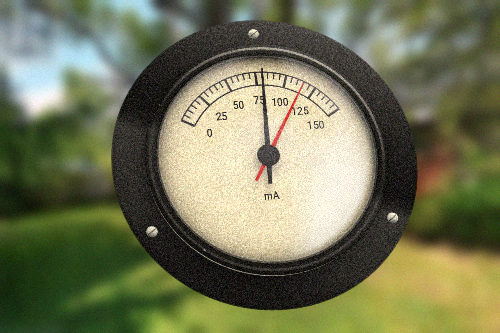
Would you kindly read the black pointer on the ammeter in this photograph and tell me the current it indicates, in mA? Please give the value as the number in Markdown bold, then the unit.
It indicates **80** mA
